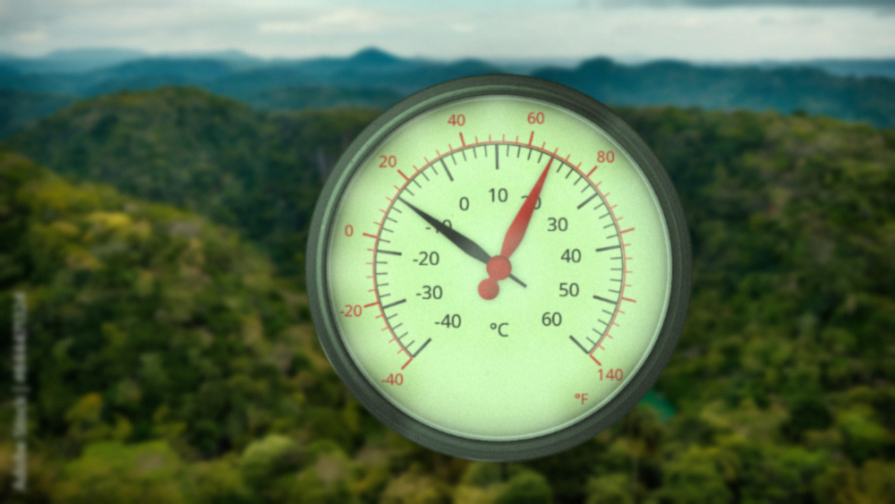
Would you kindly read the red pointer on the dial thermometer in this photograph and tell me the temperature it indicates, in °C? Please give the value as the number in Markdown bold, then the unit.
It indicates **20** °C
